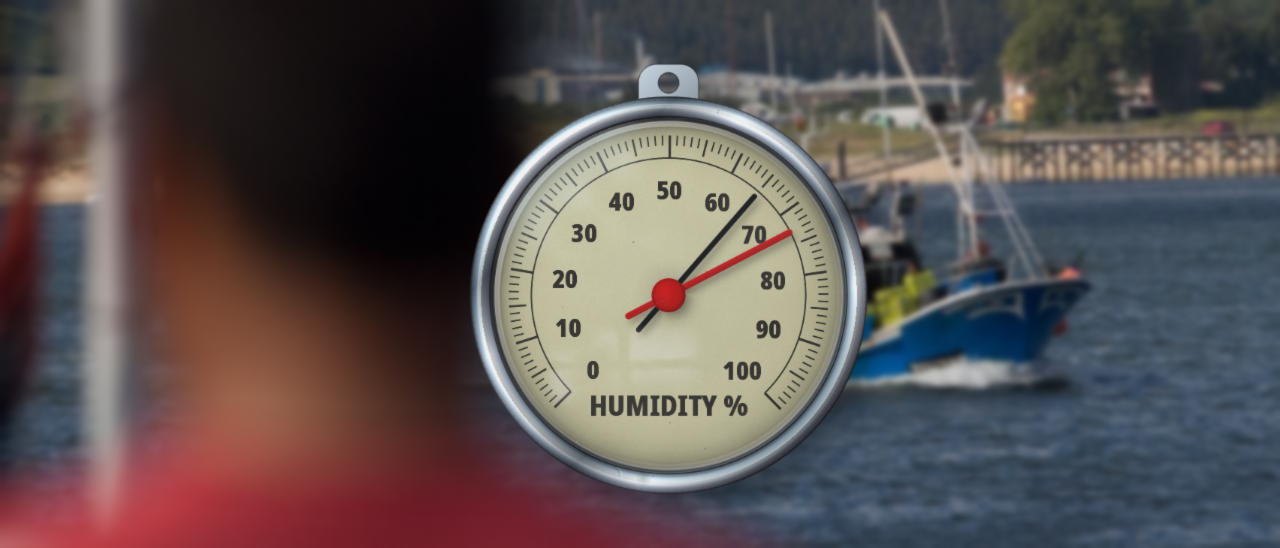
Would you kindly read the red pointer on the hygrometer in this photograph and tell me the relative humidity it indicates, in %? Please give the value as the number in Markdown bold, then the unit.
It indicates **73** %
